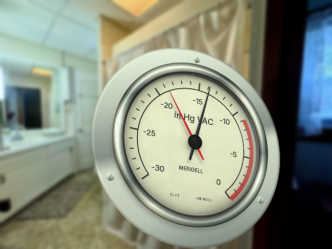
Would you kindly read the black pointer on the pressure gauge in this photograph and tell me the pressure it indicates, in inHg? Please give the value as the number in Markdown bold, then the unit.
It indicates **-14** inHg
